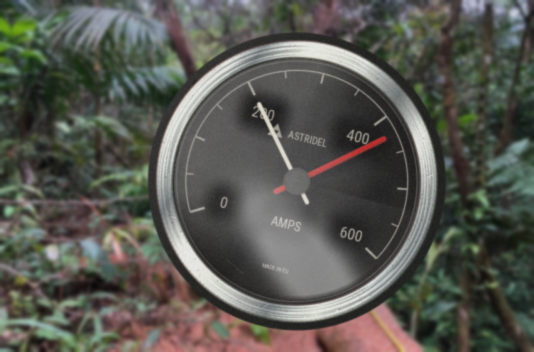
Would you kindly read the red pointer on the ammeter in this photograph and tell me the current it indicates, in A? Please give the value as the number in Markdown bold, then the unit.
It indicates **425** A
